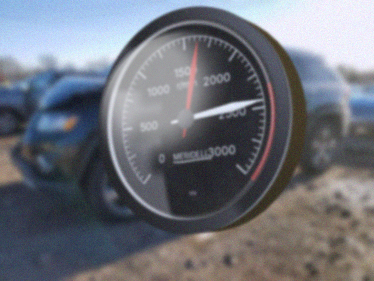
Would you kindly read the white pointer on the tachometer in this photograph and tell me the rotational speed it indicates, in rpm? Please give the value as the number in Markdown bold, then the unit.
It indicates **2450** rpm
